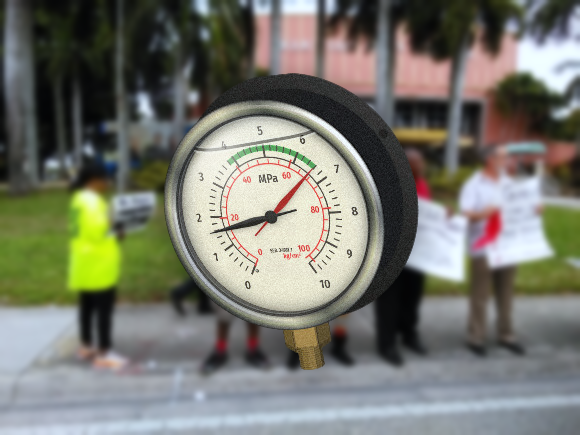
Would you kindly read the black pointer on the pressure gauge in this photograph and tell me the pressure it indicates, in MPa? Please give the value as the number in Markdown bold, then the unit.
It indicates **1.6** MPa
